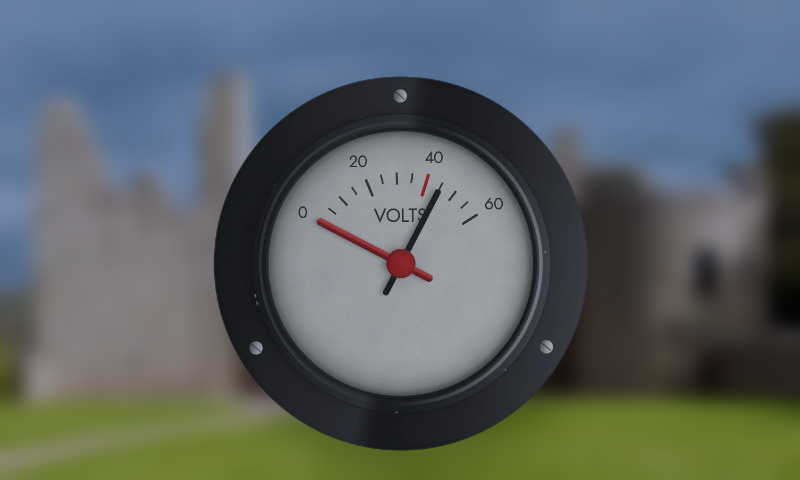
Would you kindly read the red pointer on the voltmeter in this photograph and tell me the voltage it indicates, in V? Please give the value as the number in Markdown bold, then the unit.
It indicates **0** V
